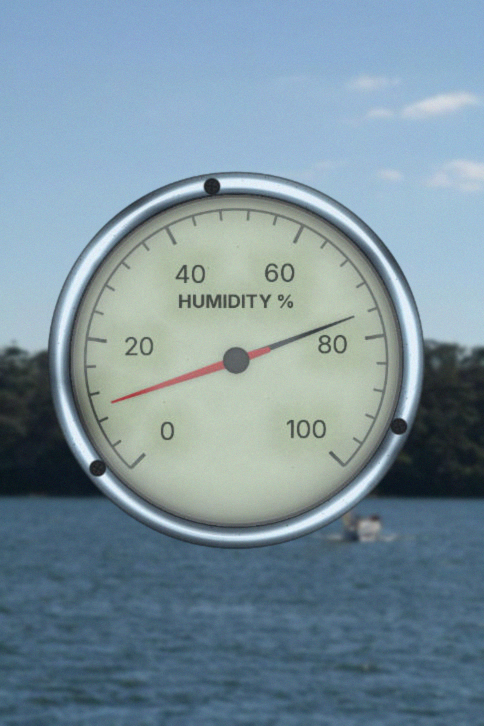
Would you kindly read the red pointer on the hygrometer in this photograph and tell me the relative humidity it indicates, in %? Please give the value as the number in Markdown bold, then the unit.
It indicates **10** %
